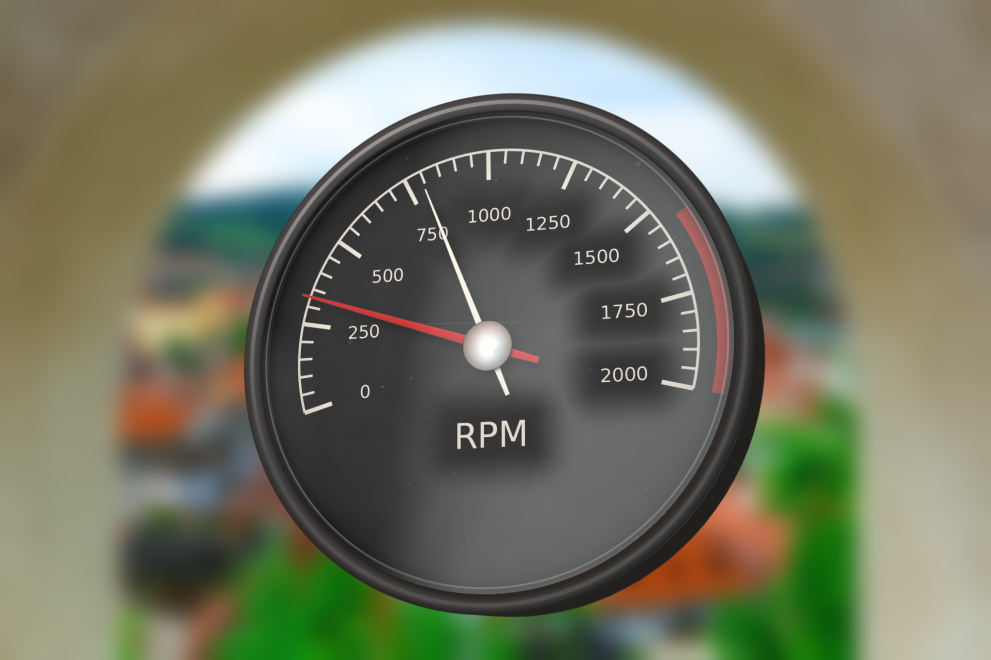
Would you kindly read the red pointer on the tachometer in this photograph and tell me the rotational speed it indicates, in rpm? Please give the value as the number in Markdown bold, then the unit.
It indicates **325** rpm
